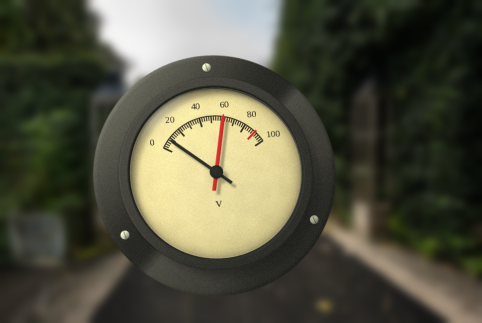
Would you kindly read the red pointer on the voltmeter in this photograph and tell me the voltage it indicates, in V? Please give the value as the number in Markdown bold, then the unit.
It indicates **60** V
